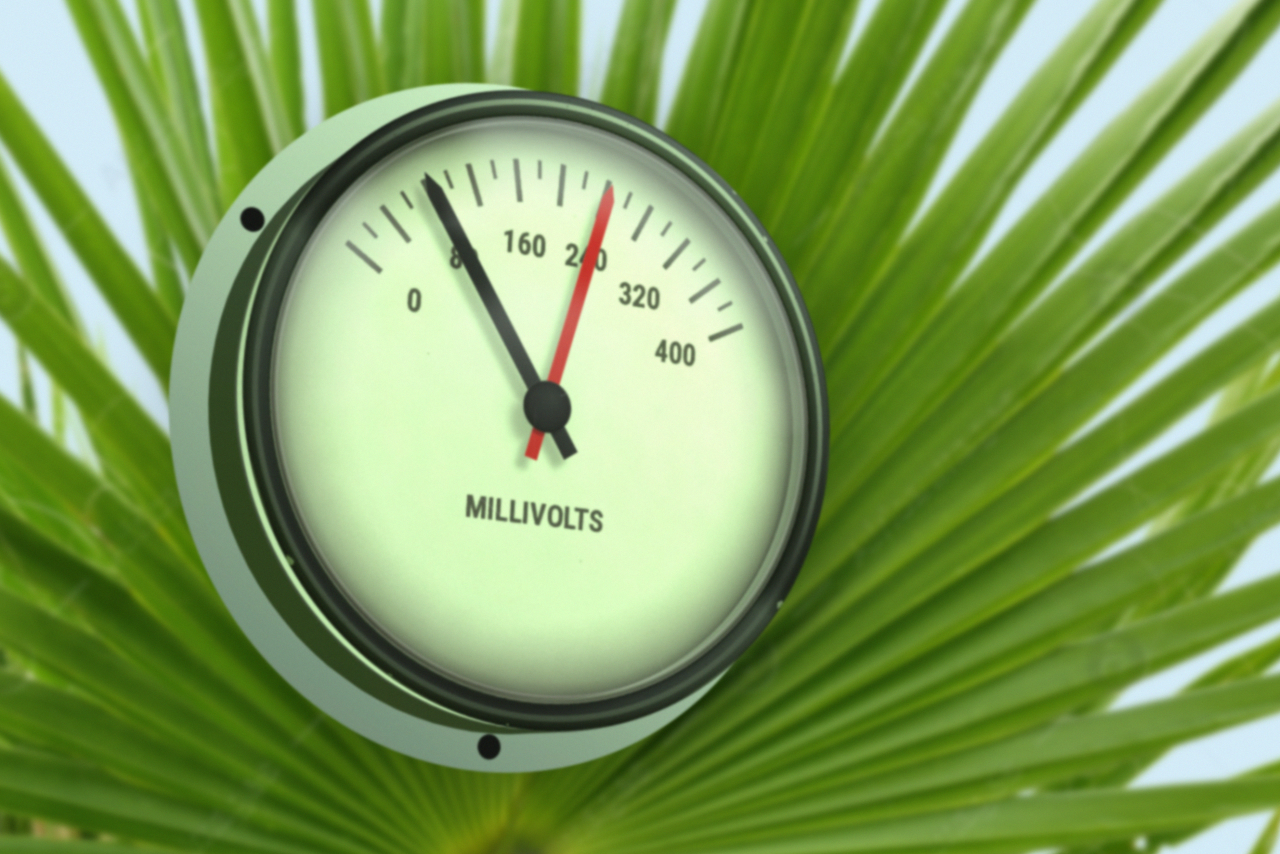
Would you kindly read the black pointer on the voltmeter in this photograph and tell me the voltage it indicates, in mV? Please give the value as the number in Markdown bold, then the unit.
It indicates **80** mV
